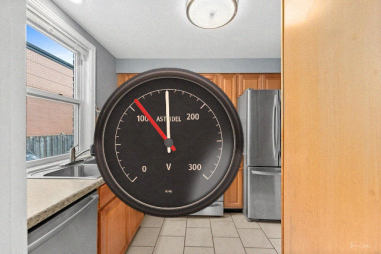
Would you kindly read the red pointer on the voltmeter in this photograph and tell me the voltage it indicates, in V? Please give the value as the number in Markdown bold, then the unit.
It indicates **110** V
